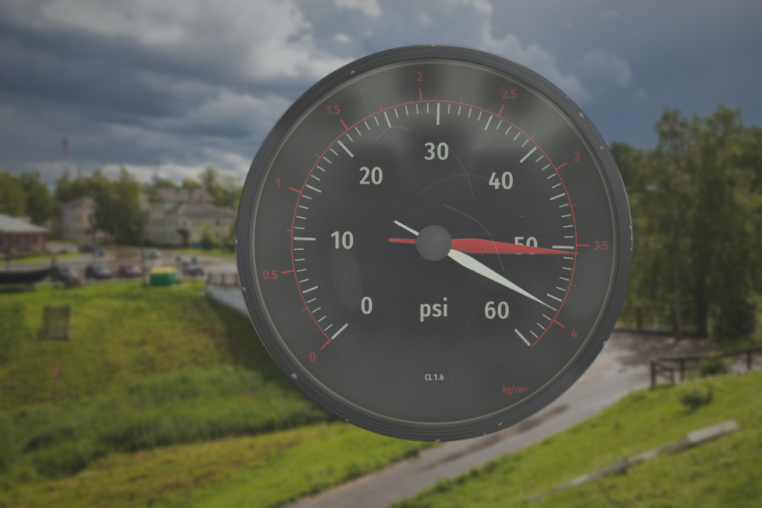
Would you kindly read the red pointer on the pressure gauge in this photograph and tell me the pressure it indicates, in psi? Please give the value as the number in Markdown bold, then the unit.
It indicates **50.5** psi
